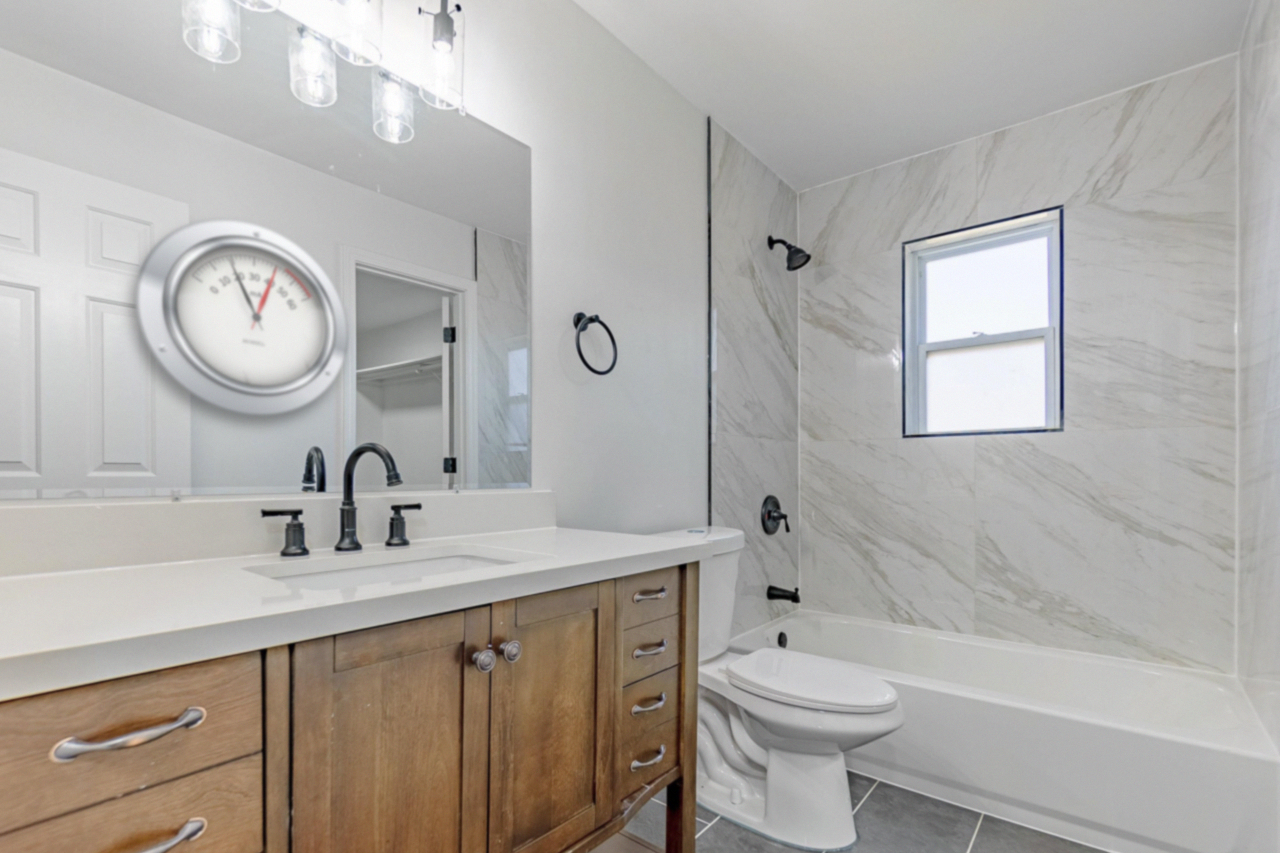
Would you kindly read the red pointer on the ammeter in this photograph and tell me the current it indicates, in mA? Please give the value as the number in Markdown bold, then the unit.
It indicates **40** mA
